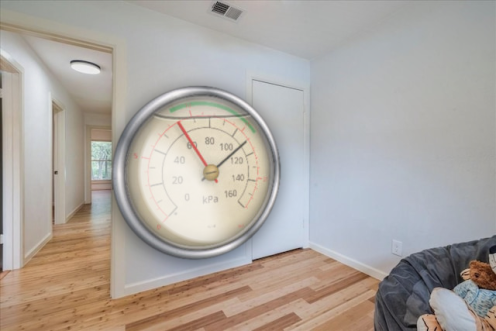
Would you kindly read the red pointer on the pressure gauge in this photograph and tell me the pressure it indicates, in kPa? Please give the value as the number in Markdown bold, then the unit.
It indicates **60** kPa
